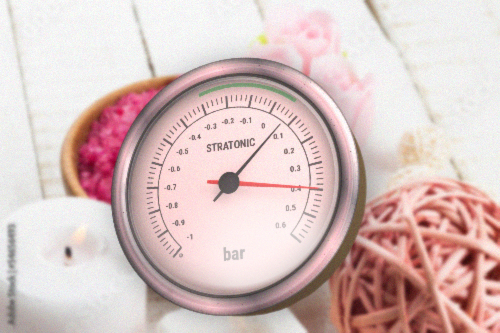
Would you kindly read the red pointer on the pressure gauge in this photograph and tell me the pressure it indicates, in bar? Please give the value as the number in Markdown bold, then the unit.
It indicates **0.4** bar
